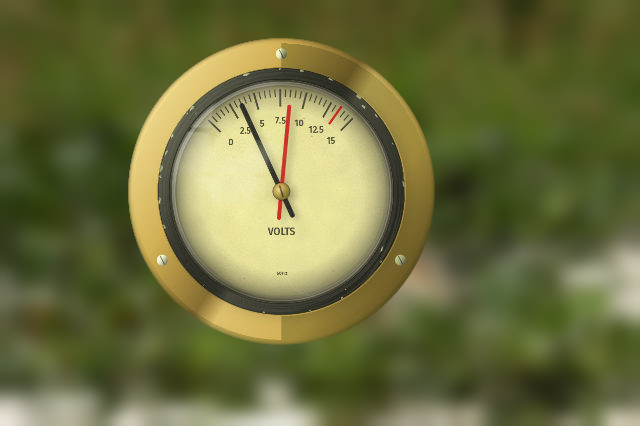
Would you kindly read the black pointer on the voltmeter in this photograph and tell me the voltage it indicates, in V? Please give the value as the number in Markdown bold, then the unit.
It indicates **3.5** V
